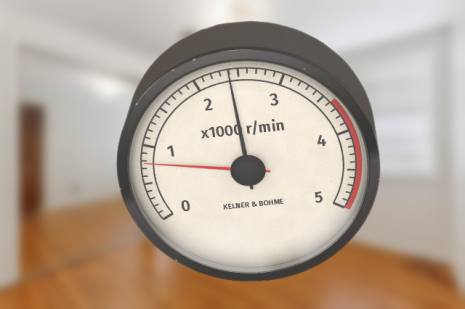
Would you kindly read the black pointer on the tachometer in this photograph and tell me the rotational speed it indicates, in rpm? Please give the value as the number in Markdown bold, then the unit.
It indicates **2400** rpm
